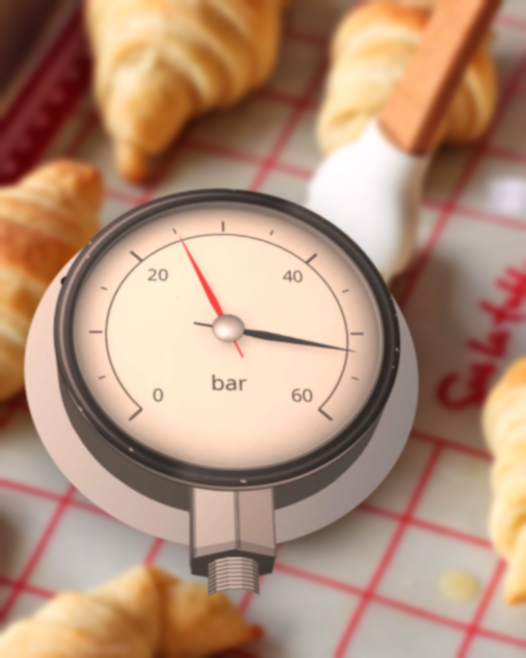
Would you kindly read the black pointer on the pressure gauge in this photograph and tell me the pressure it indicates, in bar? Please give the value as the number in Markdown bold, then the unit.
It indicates **52.5** bar
